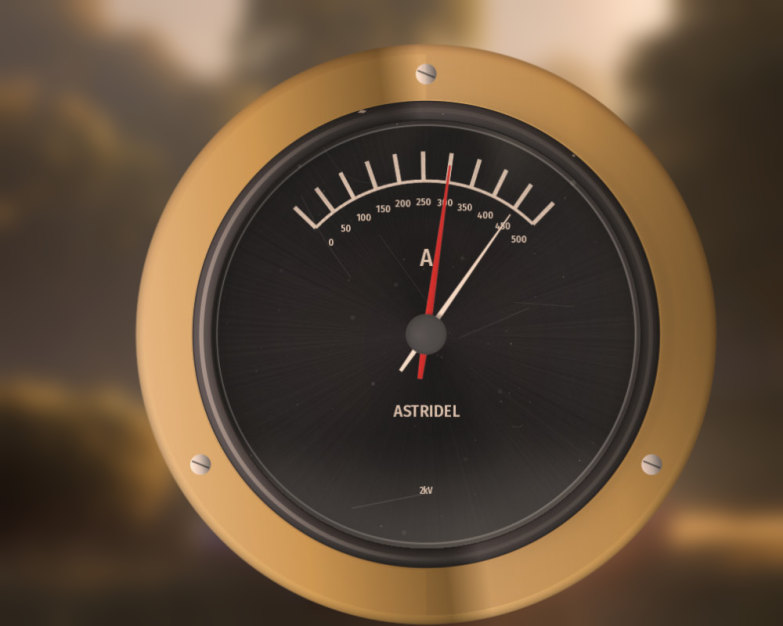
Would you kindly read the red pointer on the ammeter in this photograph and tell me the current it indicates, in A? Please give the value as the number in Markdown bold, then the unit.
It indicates **300** A
